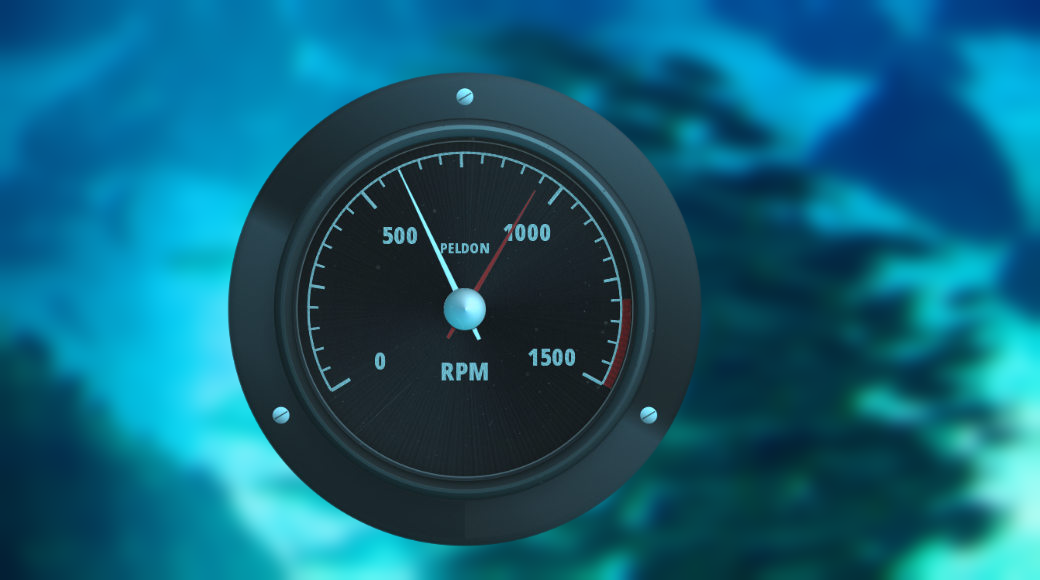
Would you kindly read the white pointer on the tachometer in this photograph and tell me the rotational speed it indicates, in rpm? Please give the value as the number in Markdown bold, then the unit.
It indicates **600** rpm
